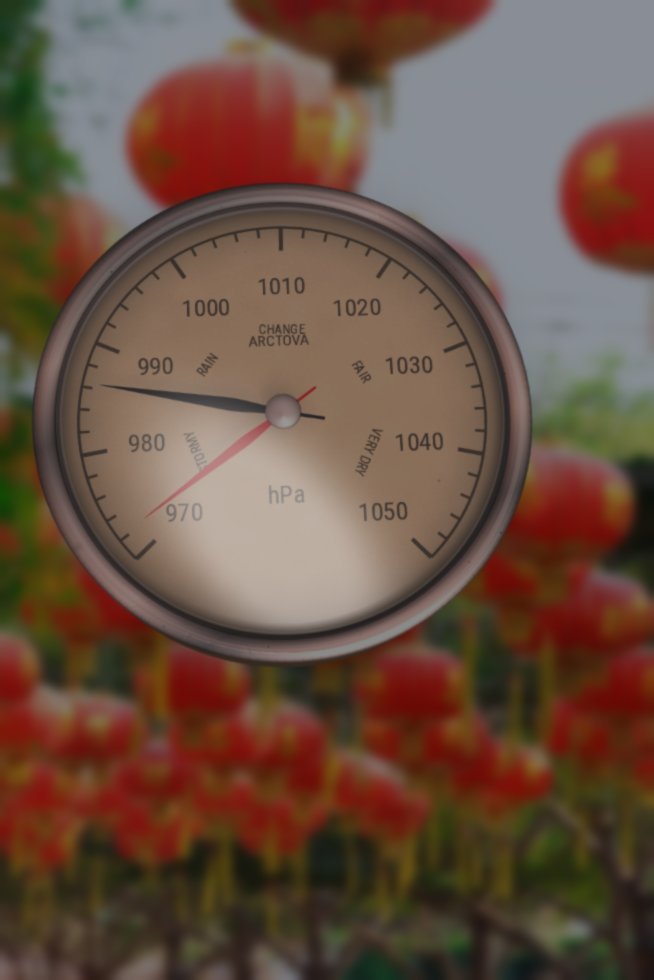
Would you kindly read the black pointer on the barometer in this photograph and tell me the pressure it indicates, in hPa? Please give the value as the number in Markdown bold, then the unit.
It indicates **986** hPa
